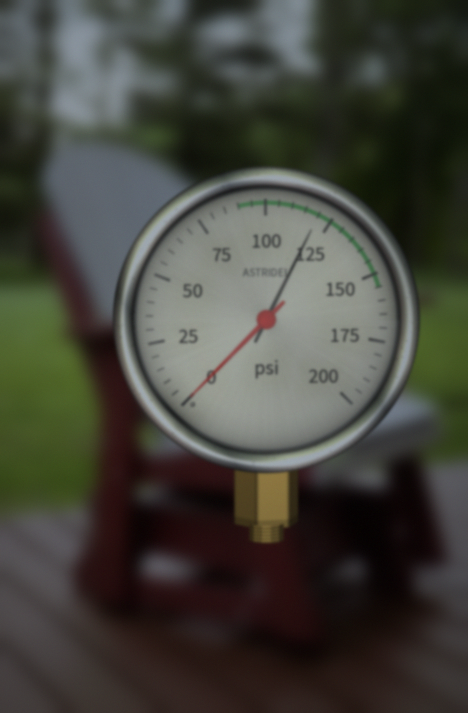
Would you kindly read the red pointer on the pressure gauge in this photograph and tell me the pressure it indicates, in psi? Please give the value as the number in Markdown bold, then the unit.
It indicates **0** psi
